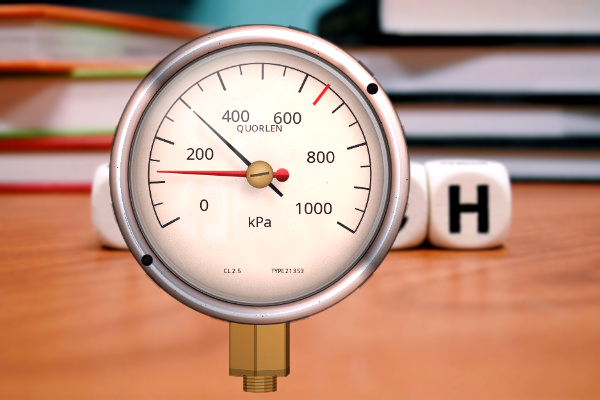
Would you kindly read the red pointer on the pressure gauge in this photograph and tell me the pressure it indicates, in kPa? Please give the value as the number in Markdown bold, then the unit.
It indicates **125** kPa
